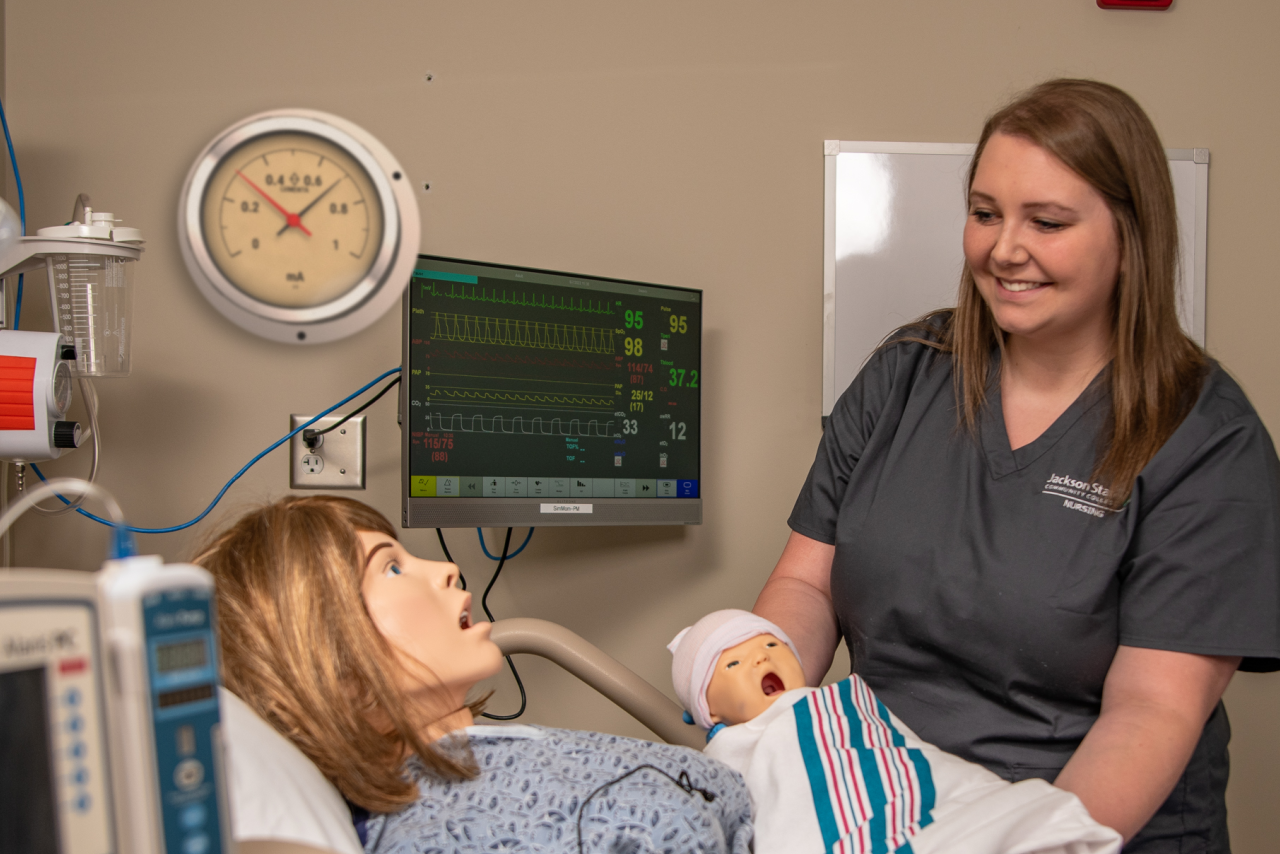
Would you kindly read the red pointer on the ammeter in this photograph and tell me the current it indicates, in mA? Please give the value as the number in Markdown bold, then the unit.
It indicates **0.3** mA
